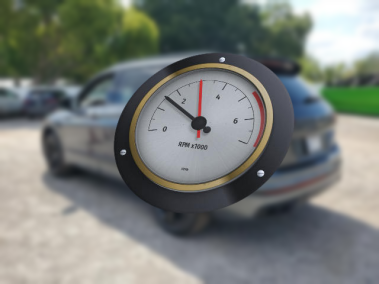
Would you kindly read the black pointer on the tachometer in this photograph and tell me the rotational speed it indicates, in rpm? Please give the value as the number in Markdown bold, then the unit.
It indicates **1500** rpm
